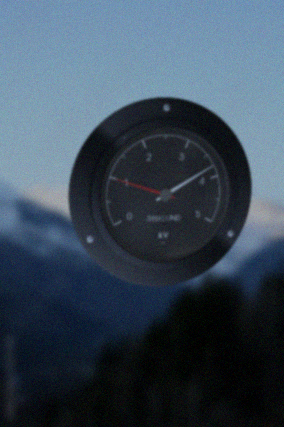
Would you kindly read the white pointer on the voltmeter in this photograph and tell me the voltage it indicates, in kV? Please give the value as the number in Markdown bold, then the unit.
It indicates **3.75** kV
